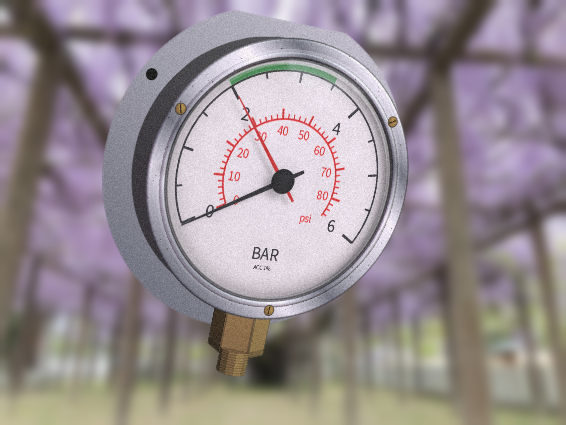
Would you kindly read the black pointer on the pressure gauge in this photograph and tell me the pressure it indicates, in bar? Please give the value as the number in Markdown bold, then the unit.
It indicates **0** bar
